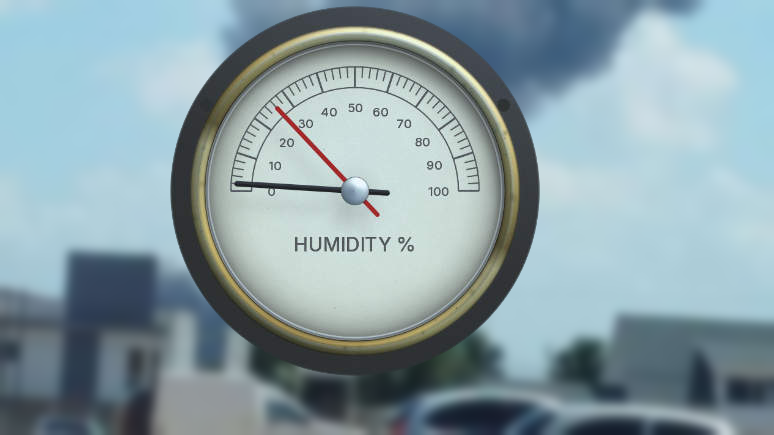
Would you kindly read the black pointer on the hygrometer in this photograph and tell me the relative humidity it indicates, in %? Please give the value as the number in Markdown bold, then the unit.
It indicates **2** %
